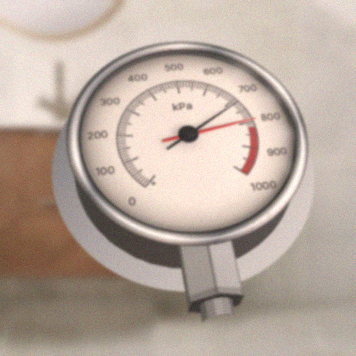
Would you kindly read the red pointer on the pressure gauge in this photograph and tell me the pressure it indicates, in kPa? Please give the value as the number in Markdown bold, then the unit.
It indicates **800** kPa
